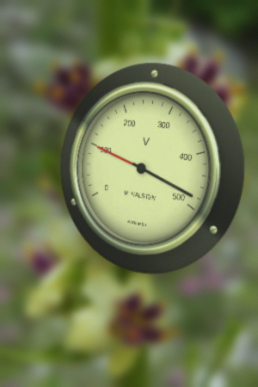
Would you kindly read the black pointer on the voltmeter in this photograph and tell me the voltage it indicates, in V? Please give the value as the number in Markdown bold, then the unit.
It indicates **480** V
